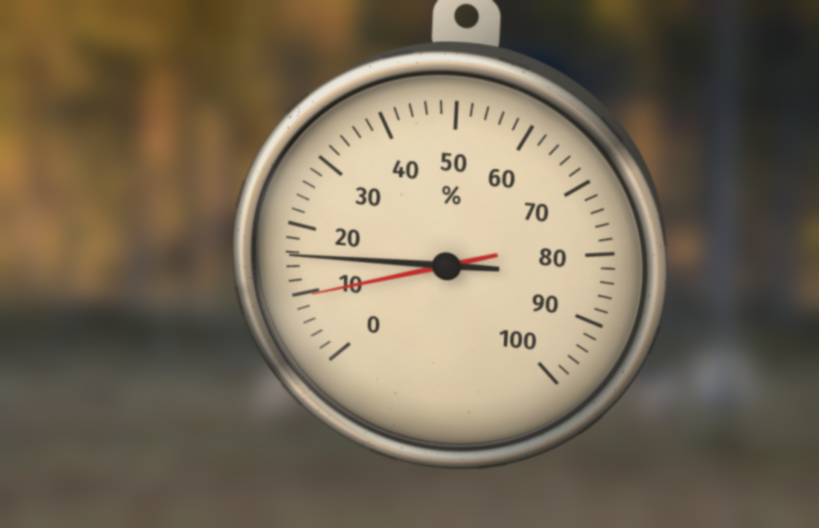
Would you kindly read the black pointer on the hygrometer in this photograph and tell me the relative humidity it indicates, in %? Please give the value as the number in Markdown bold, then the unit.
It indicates **16** %
